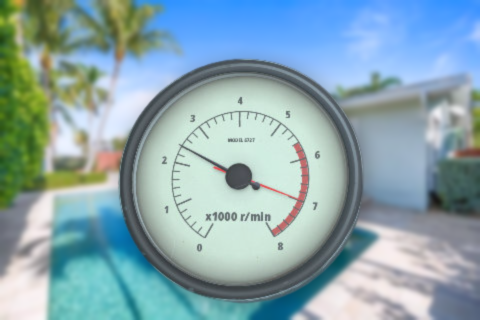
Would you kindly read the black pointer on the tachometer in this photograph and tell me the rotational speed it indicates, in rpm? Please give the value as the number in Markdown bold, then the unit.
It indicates **2400** rpm
